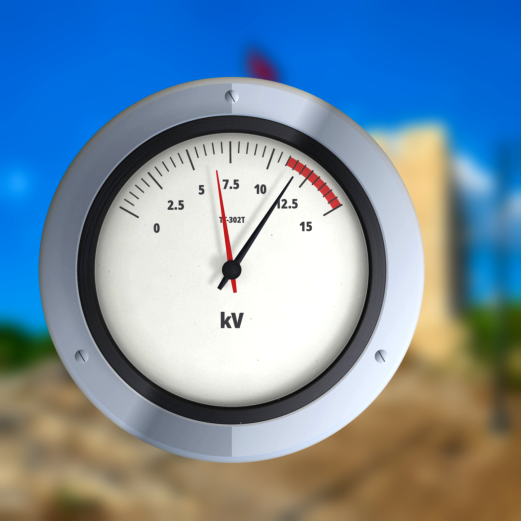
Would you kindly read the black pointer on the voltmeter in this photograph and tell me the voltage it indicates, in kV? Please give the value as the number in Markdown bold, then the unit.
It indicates **11.75** kV
